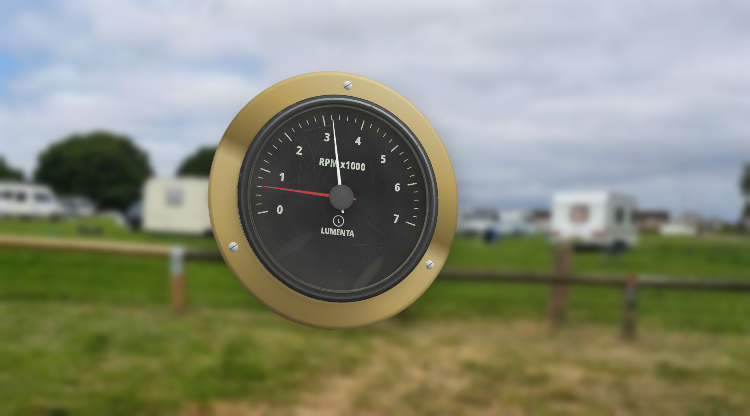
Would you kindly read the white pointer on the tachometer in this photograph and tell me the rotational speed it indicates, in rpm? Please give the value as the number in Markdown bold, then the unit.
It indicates **3200** rpm
